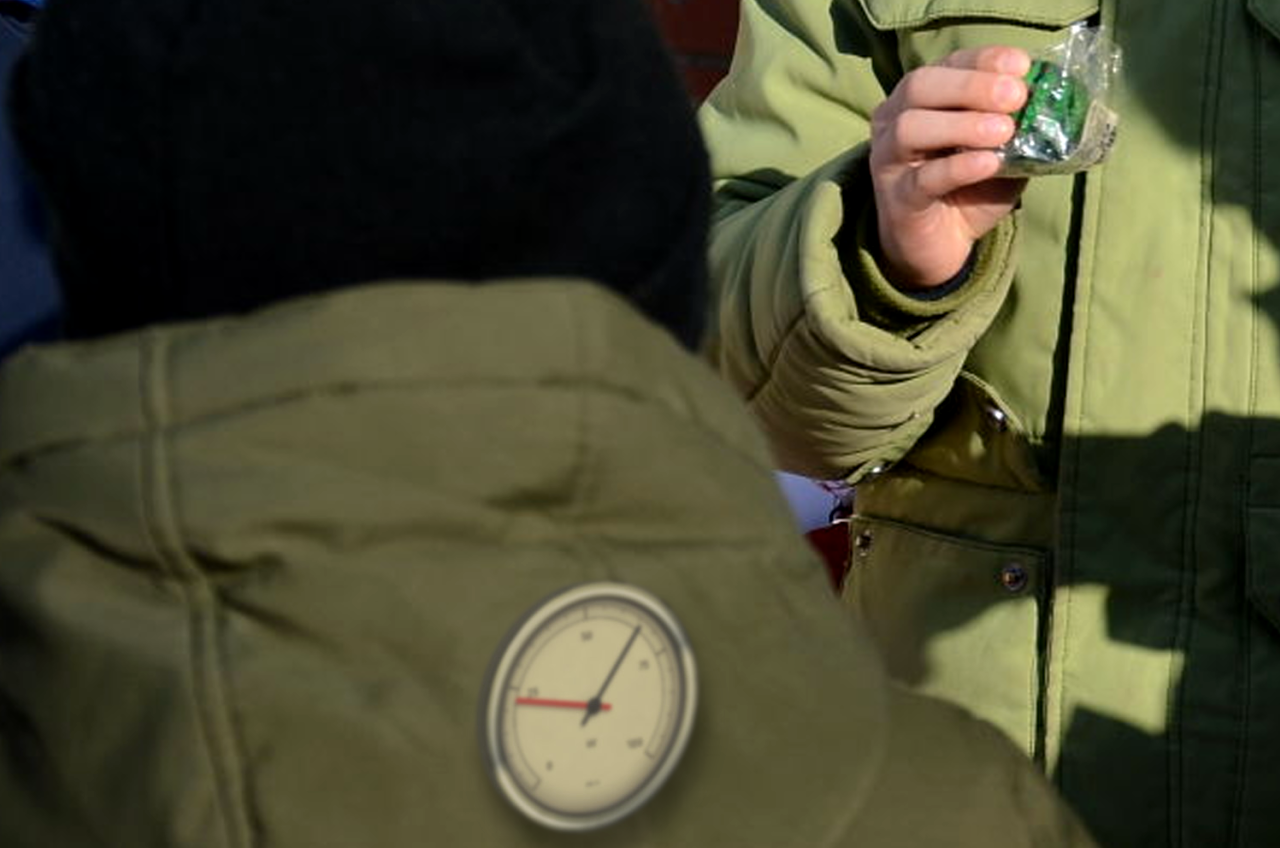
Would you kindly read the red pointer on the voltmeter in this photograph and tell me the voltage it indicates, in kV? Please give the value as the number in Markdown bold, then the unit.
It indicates **22.5** kV
